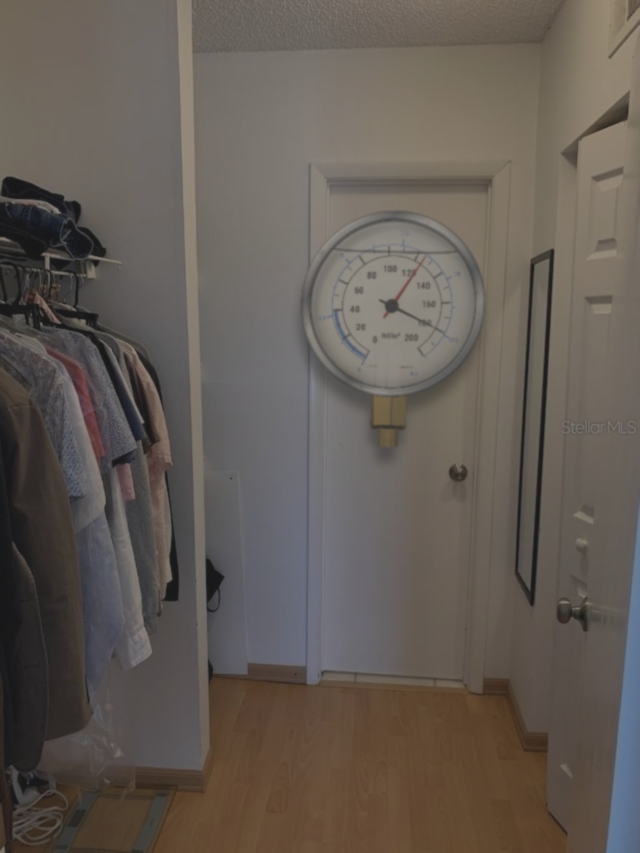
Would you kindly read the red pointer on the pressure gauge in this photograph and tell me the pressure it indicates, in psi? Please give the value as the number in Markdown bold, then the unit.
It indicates **125** psi
